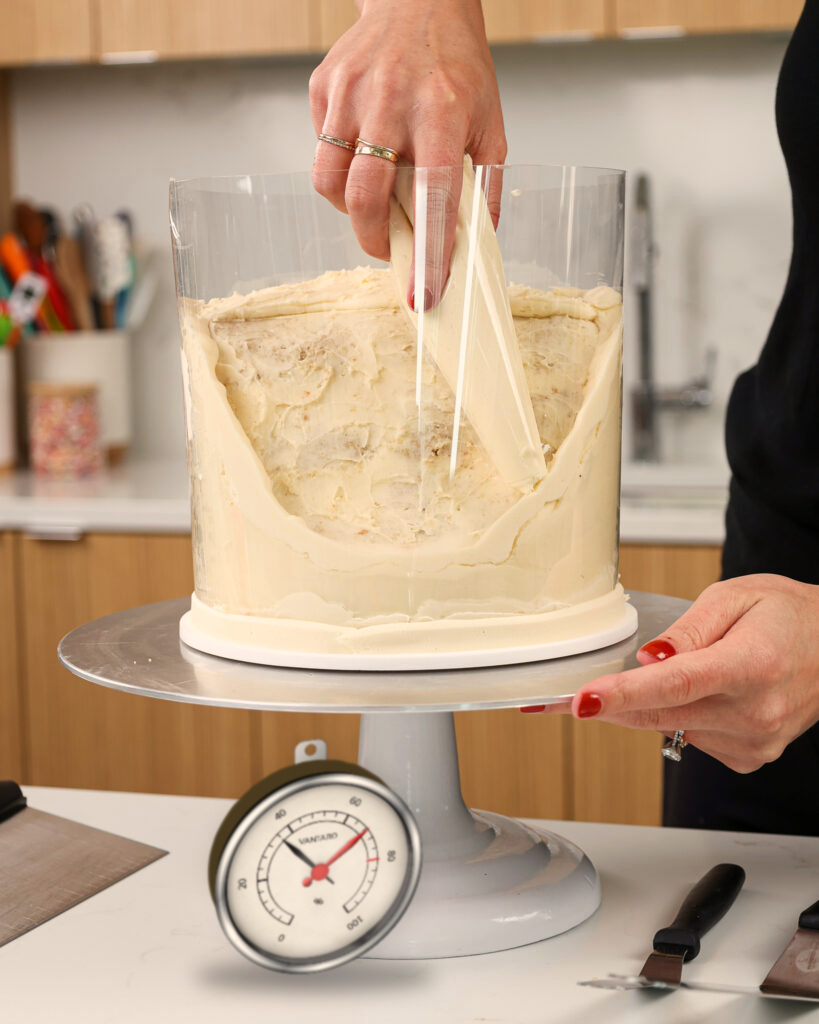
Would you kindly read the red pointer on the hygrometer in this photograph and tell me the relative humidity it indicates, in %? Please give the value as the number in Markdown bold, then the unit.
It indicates **68** %
